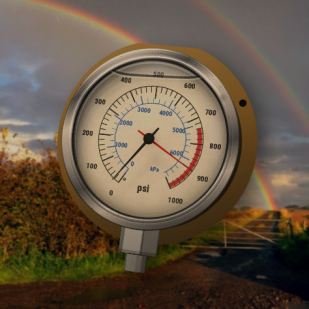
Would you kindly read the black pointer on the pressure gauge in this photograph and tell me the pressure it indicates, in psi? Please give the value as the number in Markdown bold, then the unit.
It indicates **20** psi
